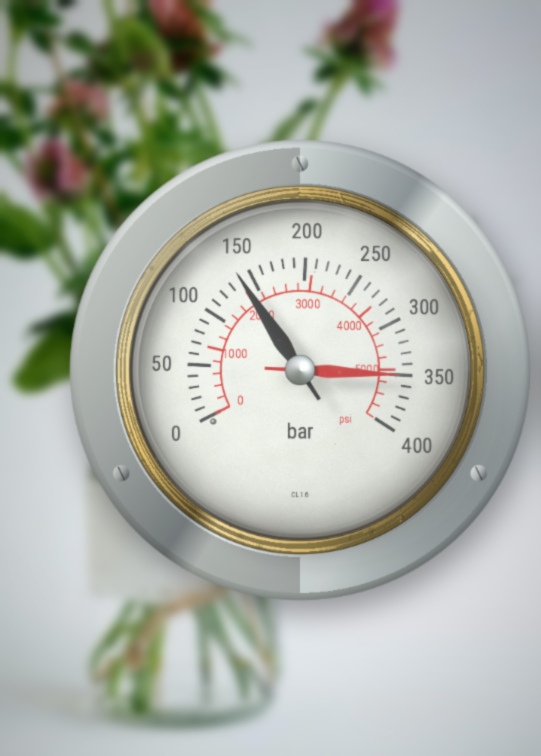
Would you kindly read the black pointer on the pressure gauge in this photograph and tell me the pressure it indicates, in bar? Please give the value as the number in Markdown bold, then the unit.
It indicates **140** bar
